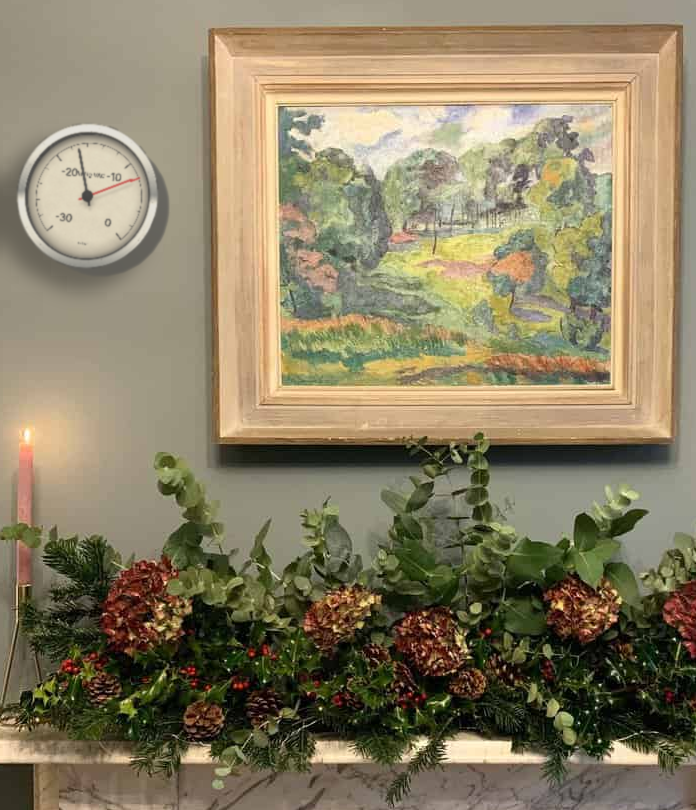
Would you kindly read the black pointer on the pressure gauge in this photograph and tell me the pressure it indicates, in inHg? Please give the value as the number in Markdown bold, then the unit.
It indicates **-17** inHg
